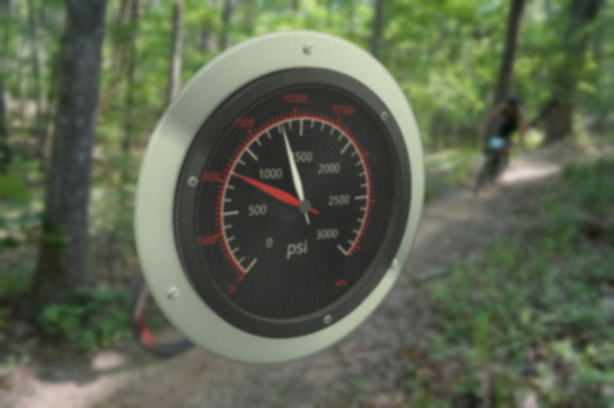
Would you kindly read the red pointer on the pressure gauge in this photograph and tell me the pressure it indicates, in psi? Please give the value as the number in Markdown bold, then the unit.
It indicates **800** psi
